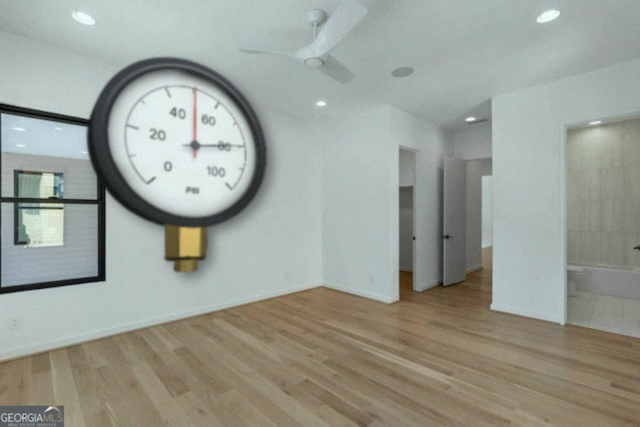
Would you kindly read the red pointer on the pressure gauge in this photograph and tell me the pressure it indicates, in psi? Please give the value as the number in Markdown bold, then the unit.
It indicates **50** psi
